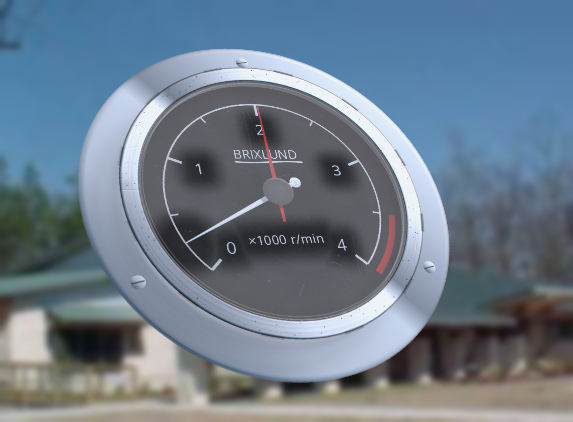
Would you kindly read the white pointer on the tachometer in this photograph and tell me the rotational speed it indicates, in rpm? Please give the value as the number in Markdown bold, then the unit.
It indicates **250** rpm
